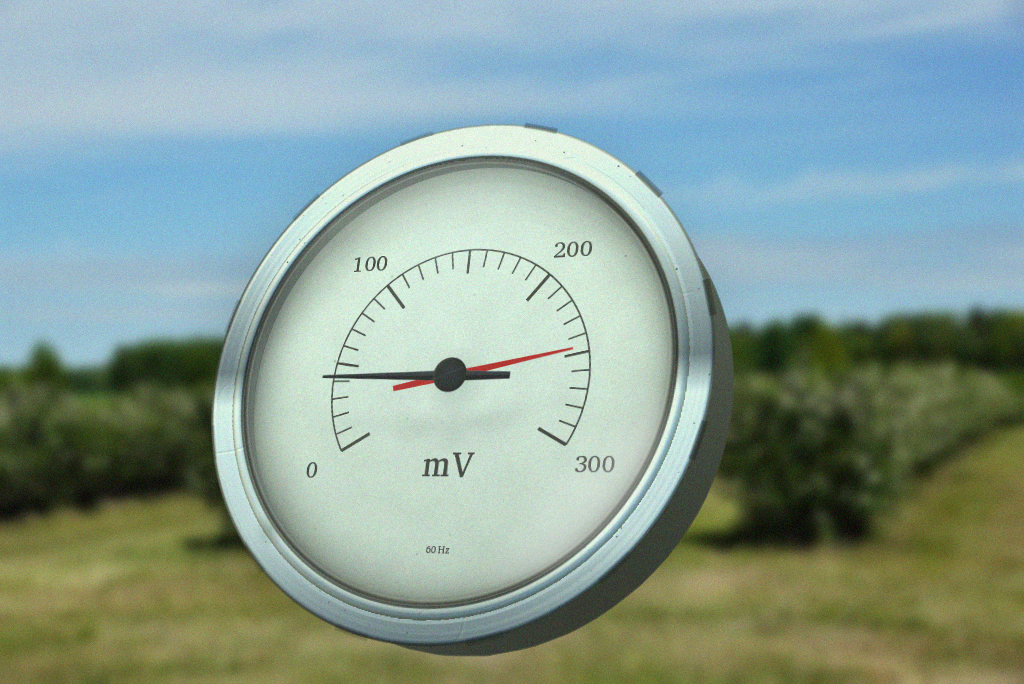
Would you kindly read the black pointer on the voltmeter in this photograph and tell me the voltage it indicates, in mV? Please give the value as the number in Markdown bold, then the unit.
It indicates **40** mV
